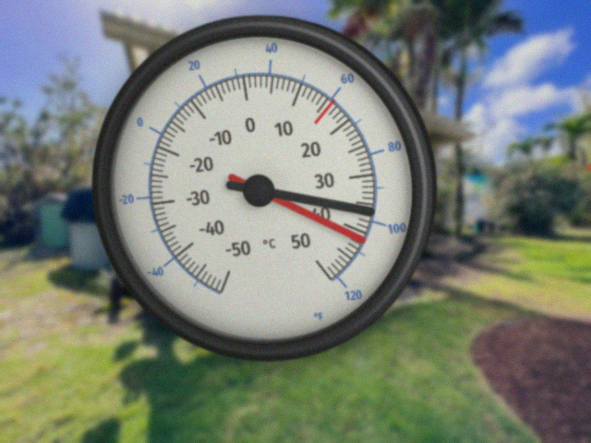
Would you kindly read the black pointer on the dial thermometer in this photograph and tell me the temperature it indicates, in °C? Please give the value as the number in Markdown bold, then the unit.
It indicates **36** °C
